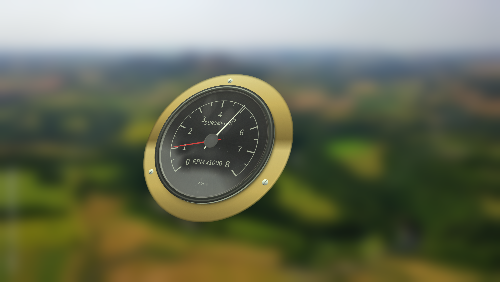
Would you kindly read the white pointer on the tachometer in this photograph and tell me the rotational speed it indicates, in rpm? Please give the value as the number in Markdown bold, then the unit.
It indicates **5000** rpm
